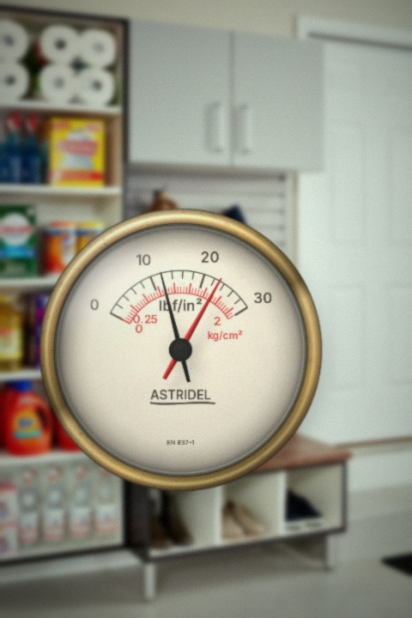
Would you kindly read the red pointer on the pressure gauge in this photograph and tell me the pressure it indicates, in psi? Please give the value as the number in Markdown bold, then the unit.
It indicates **23** psi
